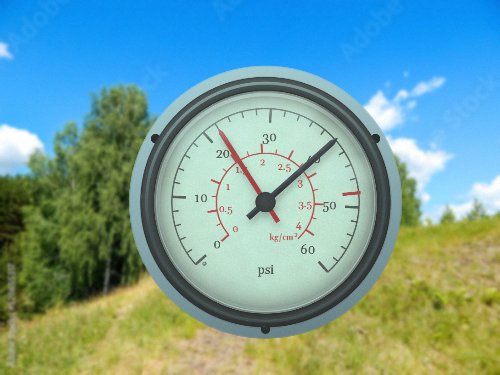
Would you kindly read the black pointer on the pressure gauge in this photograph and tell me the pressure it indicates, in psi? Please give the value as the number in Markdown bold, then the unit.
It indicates **40** psi
